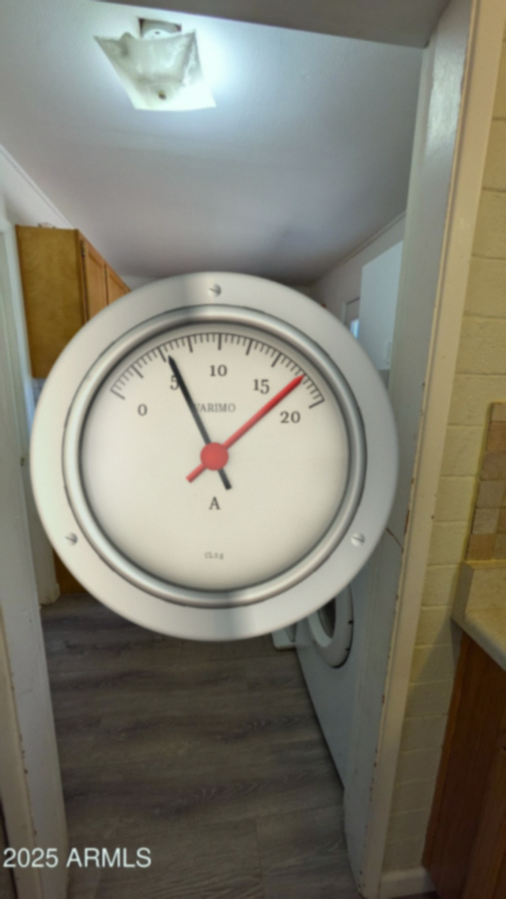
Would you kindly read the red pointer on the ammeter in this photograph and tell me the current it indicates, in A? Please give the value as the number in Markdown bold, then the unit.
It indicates **17.5** A
